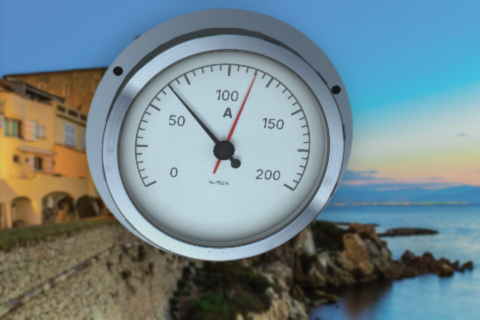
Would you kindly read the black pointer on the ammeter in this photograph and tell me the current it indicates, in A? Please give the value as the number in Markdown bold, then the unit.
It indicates **65** A
